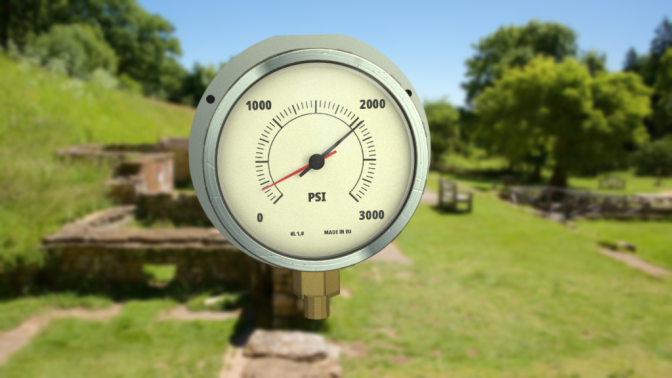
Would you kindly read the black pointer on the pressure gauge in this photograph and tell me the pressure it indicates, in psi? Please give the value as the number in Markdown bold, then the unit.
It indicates **2050** psi
